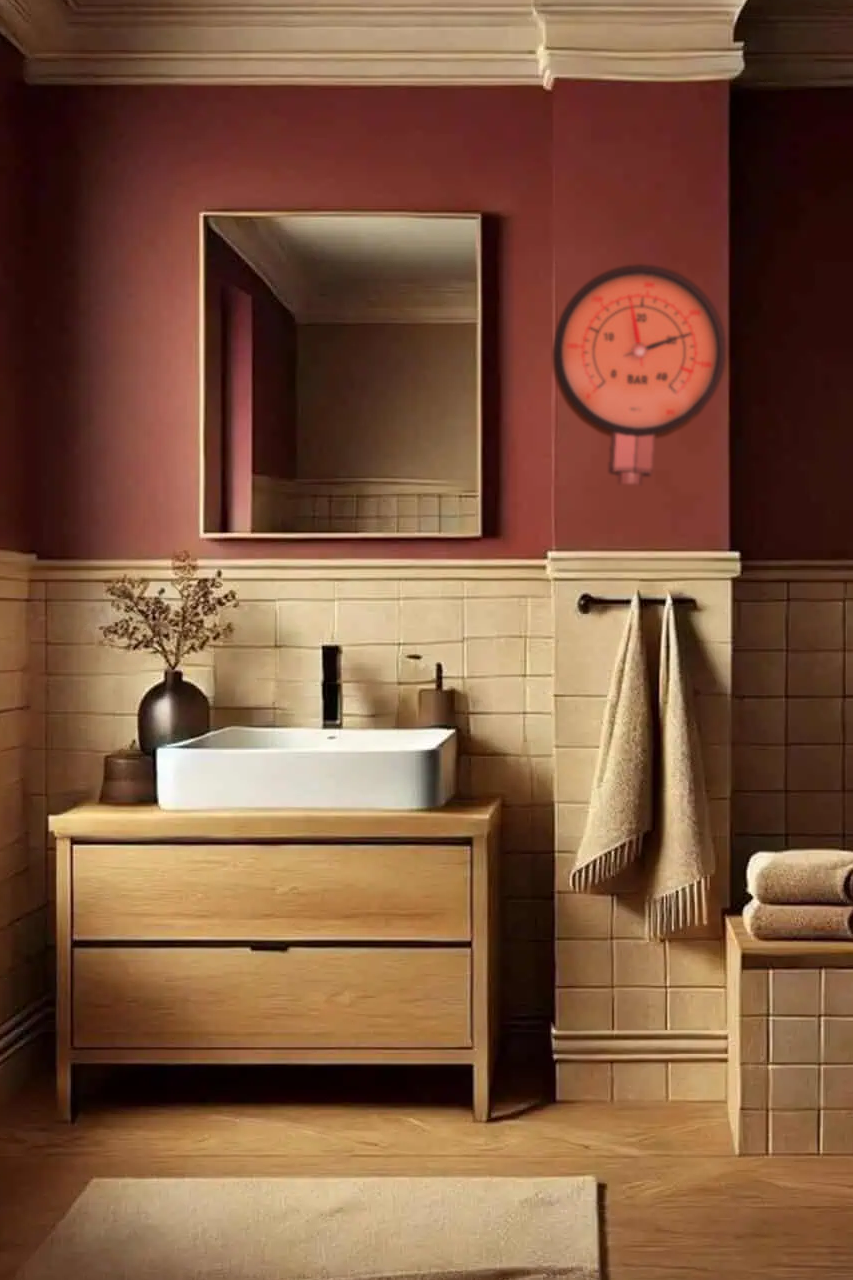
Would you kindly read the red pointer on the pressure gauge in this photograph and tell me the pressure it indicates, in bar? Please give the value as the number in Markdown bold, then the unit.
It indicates **18** bar
